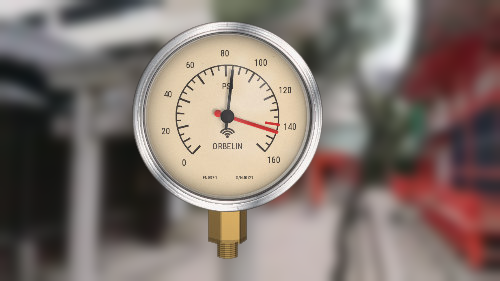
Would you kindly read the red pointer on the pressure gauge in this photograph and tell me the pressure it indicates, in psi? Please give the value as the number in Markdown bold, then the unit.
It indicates **145** psi
